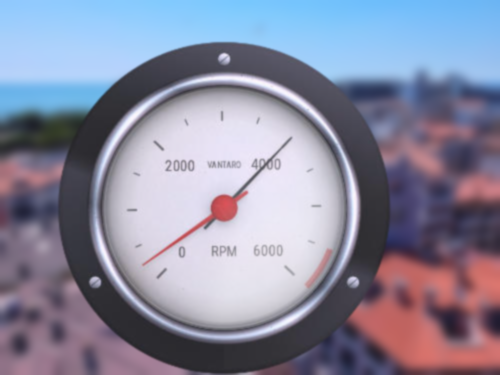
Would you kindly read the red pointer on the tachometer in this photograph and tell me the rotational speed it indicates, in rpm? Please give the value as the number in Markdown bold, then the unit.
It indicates **250** rpm
